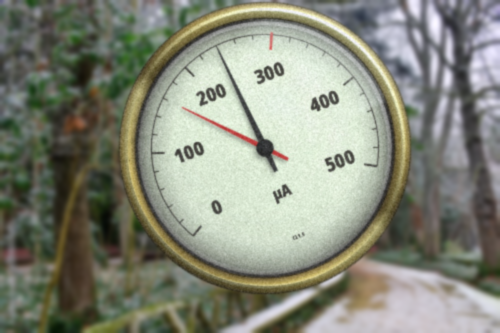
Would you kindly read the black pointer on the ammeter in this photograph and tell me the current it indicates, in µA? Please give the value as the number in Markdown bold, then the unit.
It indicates **240** µA
